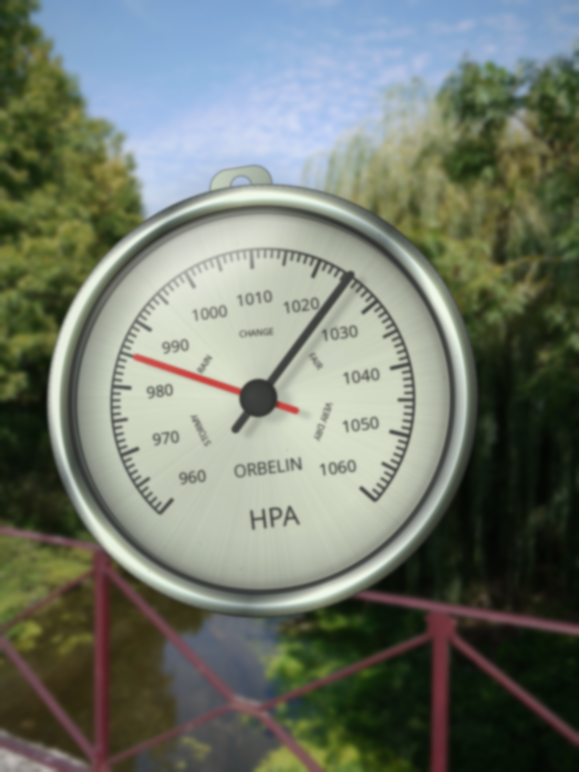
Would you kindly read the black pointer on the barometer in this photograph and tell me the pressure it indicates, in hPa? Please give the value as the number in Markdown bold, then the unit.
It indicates **1025** hPa
